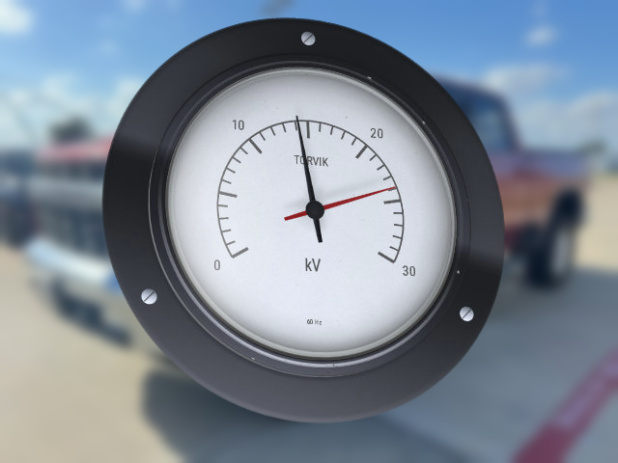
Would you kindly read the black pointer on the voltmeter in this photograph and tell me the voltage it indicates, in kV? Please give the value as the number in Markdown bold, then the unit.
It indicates **14** kV
